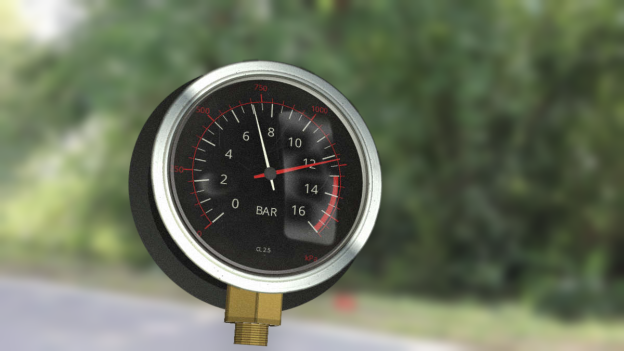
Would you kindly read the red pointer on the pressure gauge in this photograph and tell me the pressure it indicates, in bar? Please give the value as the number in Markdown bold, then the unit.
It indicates **12.25** bar
